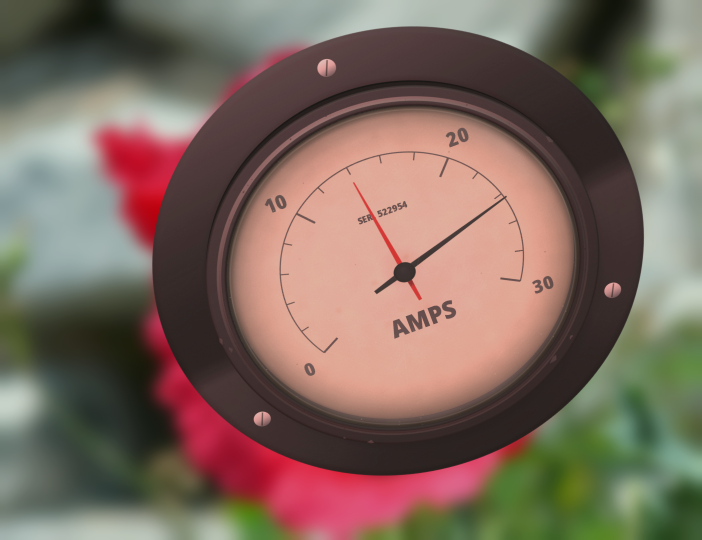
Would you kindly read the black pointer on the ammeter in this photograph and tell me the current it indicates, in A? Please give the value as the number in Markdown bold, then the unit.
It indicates **24** A
